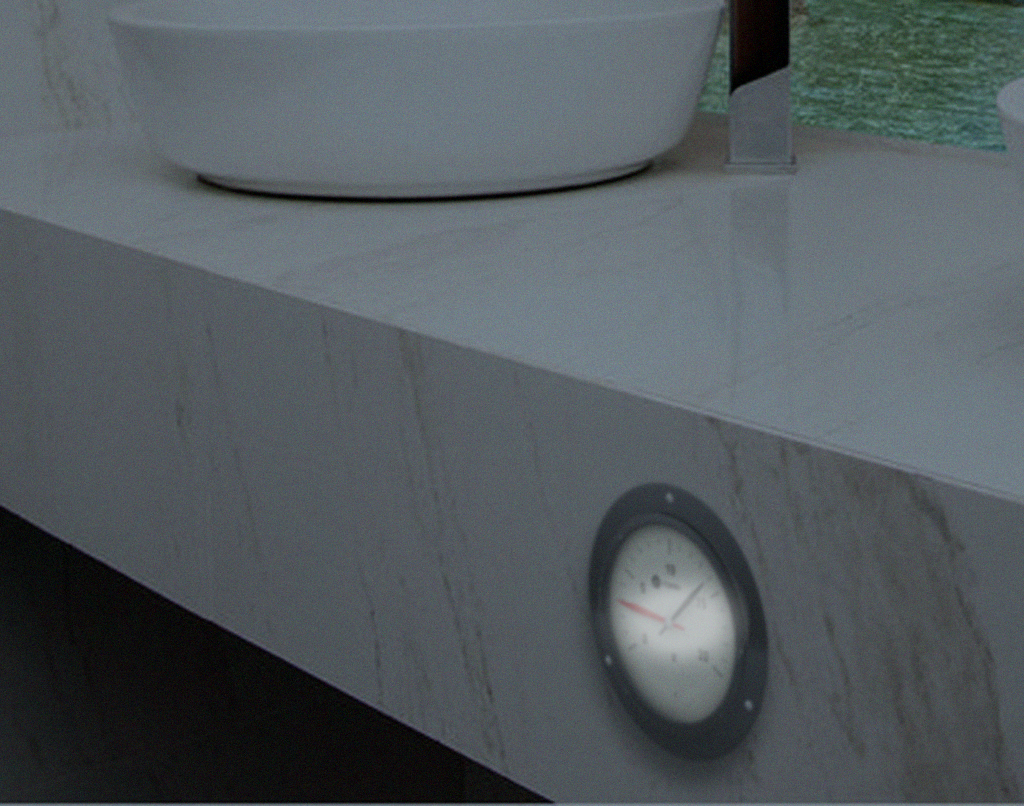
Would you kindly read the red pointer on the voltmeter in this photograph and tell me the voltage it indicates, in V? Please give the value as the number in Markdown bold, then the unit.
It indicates **3** V
